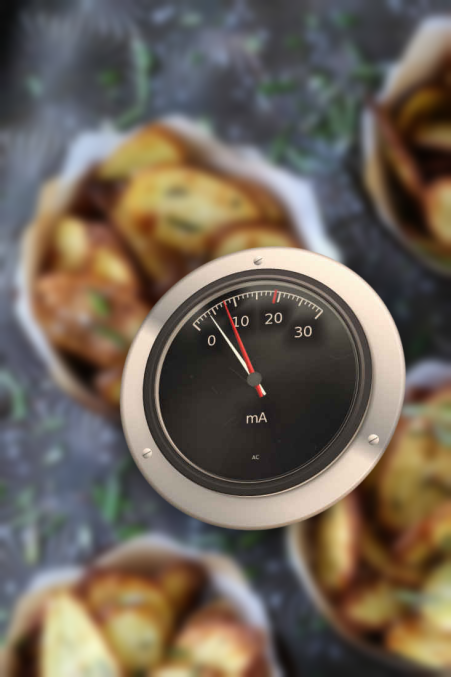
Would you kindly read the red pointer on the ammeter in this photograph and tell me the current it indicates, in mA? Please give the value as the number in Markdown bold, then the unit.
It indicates **8** mA
